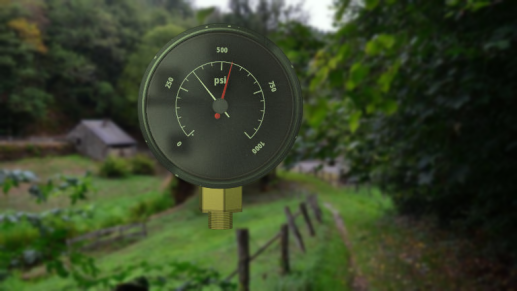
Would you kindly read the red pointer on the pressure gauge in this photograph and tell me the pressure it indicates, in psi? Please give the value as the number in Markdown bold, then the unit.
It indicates **550** psi
